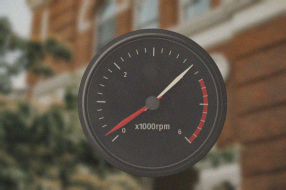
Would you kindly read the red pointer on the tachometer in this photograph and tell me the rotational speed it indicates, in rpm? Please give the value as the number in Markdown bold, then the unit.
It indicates **200** rpm
